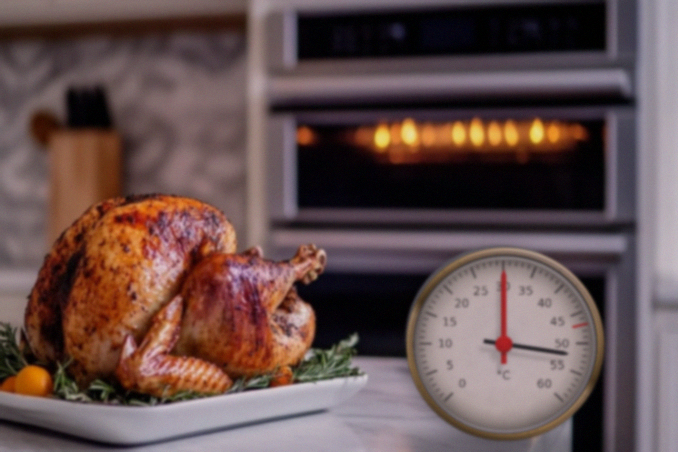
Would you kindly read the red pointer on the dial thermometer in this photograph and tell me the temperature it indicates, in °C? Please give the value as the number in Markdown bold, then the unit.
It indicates **30** °C
